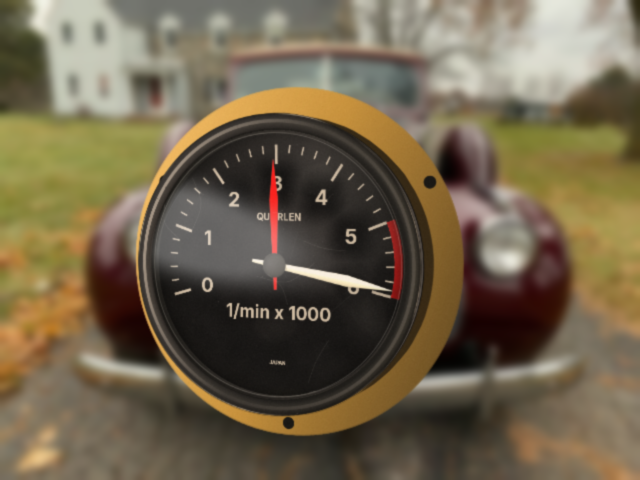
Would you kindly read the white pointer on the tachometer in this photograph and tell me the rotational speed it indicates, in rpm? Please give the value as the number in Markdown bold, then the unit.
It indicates **5900** rpm
